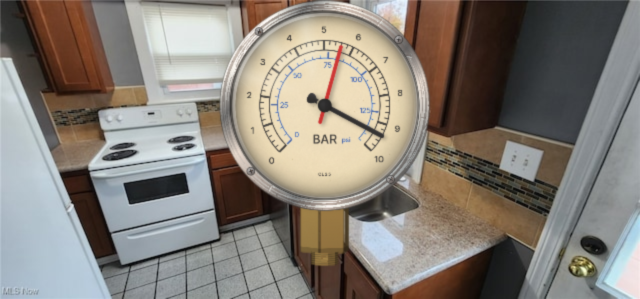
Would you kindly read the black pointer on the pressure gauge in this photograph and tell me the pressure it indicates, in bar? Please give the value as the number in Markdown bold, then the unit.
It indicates **9.4** bar
